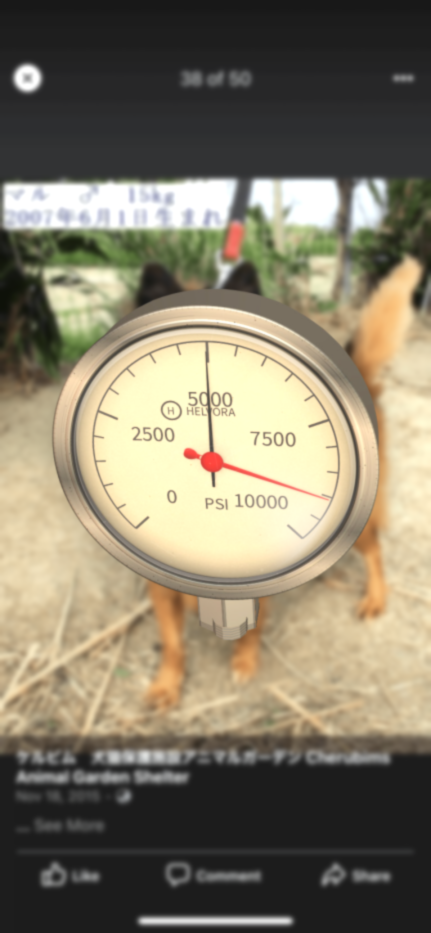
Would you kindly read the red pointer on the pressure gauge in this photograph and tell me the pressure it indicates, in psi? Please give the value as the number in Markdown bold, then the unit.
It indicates **9000** psi
